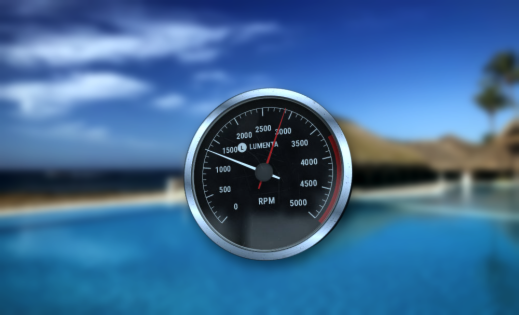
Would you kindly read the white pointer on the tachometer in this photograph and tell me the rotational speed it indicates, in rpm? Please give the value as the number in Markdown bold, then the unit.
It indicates **1300** rpm
